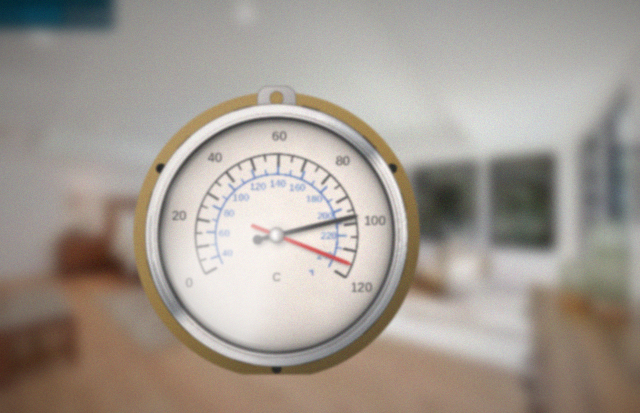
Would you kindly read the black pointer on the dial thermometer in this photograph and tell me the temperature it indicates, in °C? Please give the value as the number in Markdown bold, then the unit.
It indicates **97.5** °C
